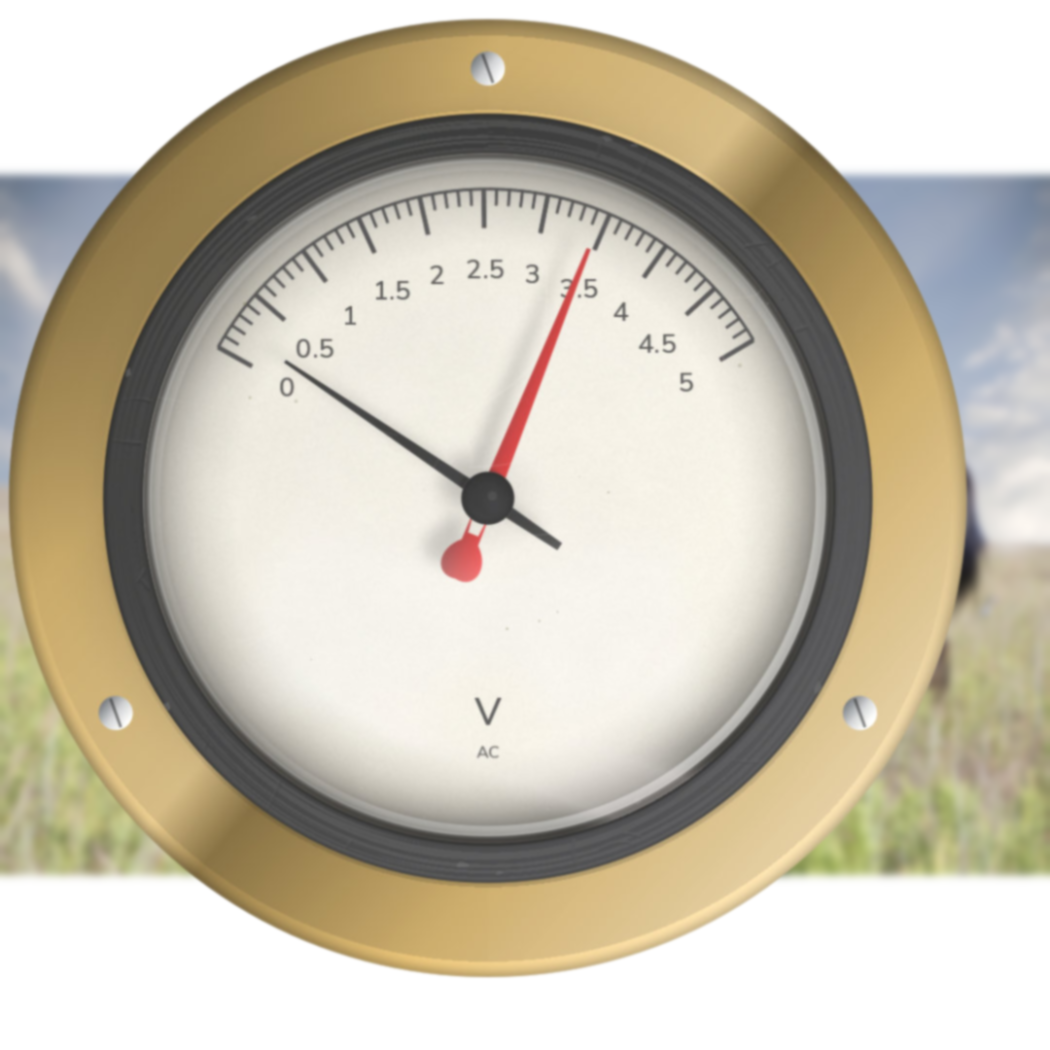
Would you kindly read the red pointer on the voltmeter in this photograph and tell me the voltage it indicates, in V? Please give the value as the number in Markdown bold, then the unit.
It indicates **3.45** V
